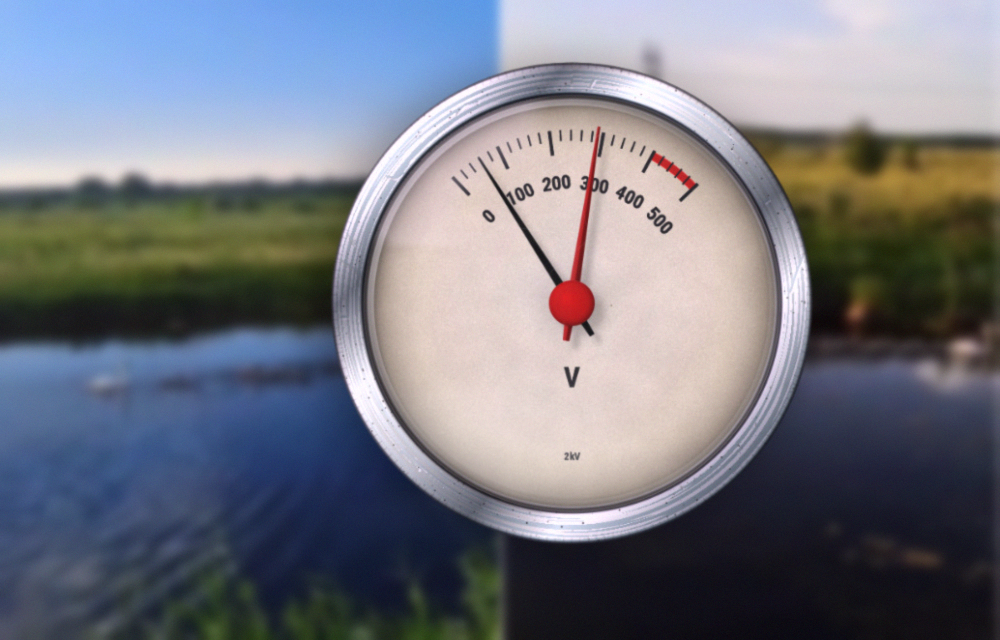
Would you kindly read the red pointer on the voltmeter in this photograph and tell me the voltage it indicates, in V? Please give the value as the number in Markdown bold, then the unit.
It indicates **290** V
